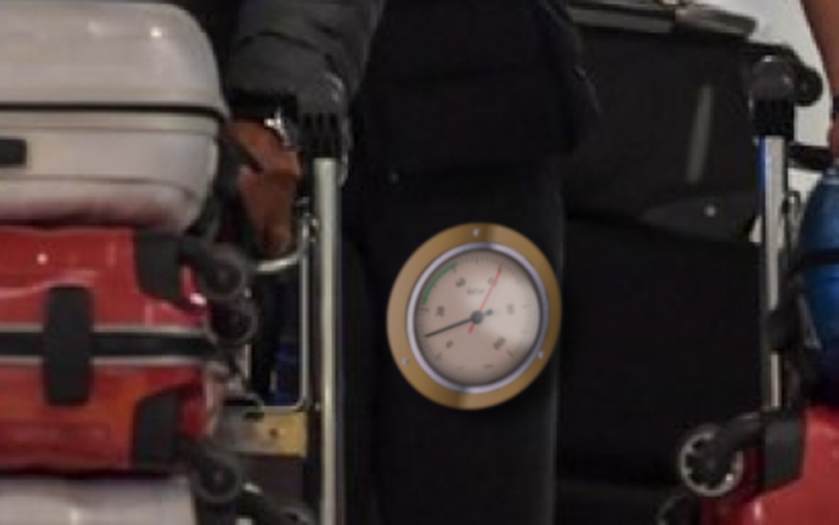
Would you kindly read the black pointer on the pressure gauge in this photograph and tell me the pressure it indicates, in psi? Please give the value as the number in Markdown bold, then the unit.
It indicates **10** psi
